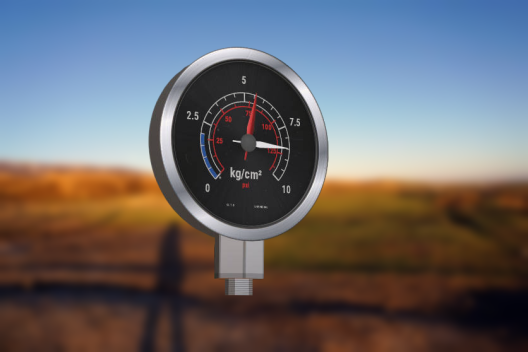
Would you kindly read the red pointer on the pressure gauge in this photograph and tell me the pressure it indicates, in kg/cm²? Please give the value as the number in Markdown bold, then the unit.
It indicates **5.5** kg/cm²
